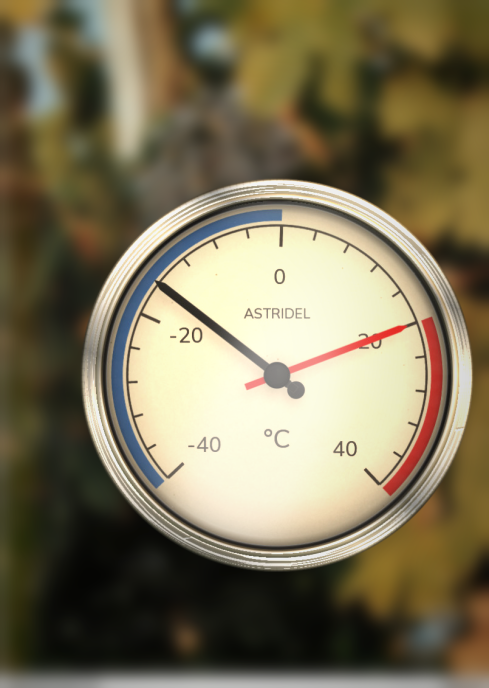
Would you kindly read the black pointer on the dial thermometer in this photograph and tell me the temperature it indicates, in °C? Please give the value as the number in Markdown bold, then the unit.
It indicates **-16** °C
